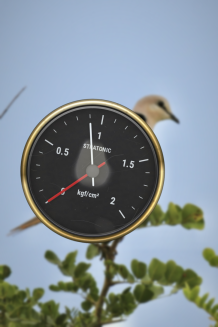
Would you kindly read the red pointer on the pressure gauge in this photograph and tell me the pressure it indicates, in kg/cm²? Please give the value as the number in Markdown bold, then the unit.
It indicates **0** kg/cm²
